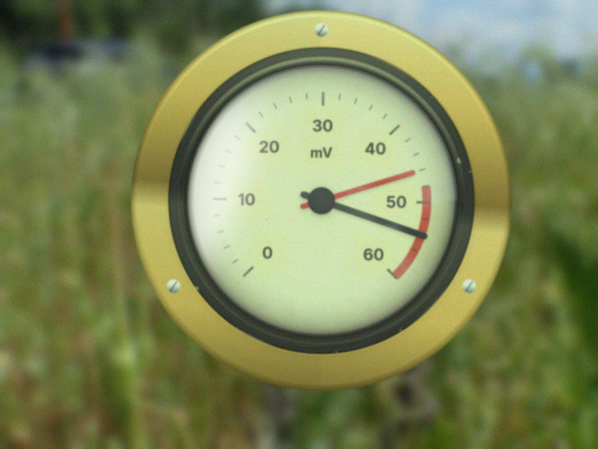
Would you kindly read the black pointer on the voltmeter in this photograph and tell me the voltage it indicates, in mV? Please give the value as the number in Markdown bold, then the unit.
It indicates **54** mV
